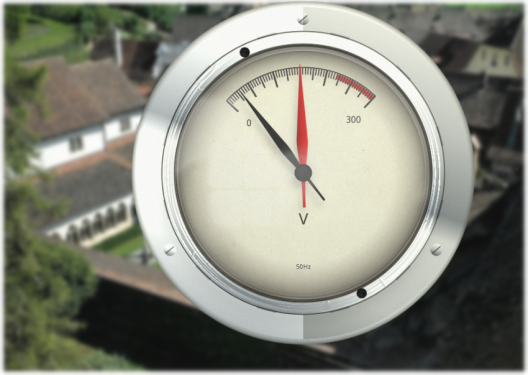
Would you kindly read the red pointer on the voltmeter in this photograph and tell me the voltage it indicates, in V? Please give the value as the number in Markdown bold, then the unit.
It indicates **150** V
